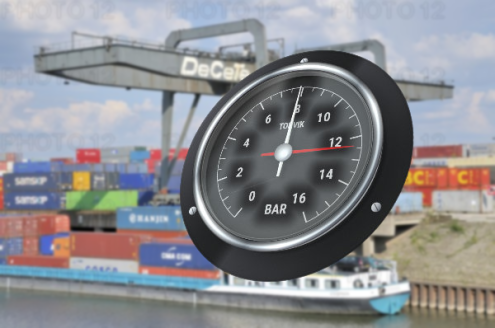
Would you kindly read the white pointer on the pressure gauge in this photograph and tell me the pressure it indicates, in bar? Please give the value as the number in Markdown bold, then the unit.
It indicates **8** bar
